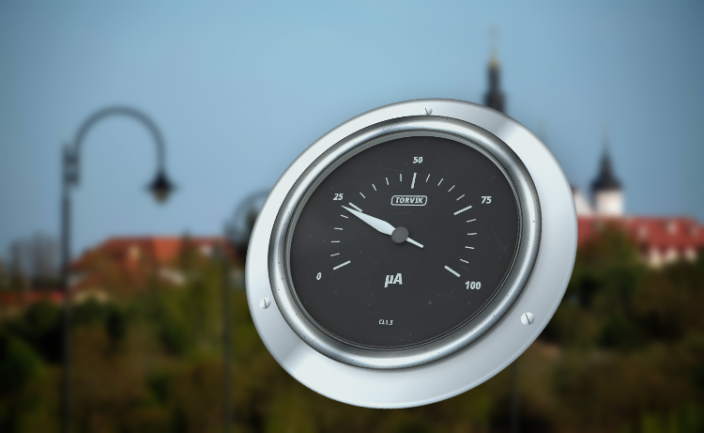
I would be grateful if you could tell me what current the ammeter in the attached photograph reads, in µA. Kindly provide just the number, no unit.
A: 22.5
